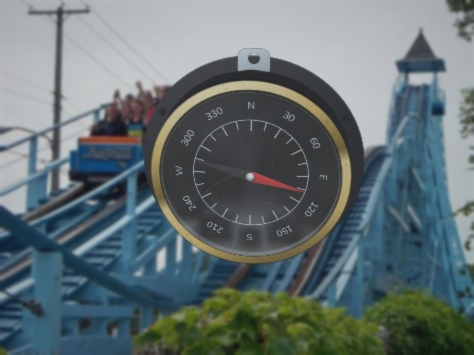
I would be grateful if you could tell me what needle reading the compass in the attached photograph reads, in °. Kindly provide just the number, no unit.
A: 105
